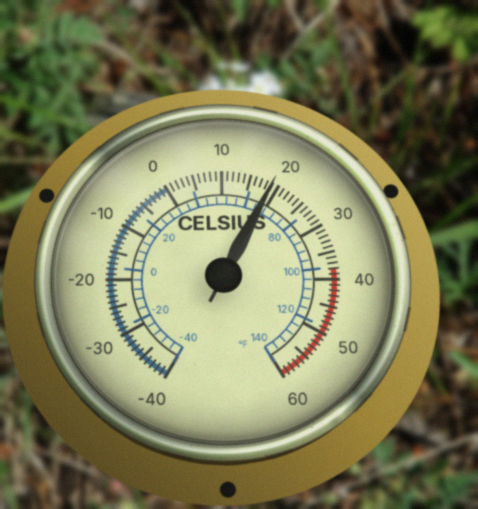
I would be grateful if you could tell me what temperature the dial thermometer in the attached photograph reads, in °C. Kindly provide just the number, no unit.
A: 19
